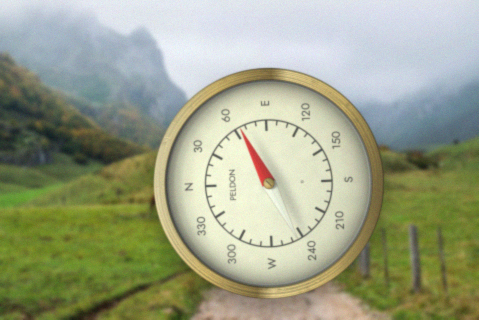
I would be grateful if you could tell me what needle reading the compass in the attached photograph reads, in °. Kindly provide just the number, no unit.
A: 65
